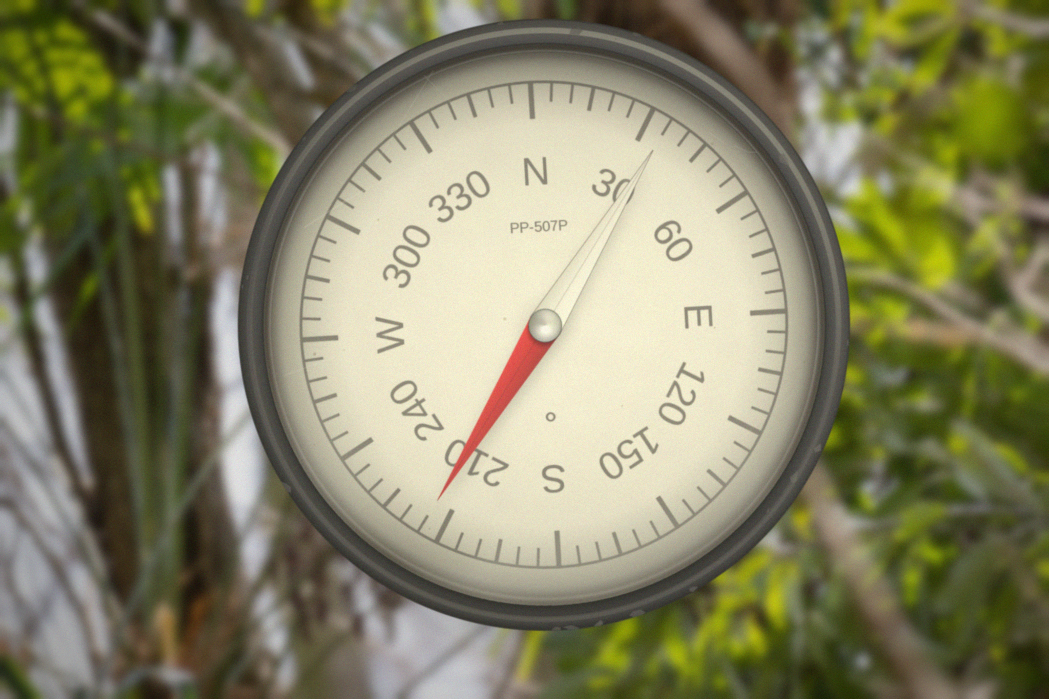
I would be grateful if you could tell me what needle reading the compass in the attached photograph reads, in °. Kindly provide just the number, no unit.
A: 215
